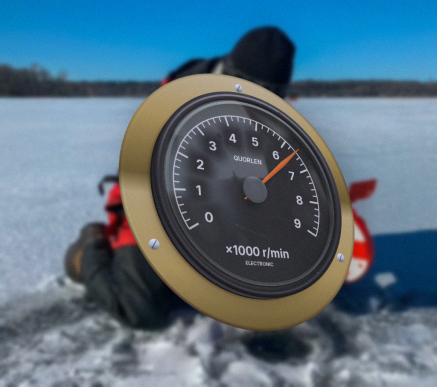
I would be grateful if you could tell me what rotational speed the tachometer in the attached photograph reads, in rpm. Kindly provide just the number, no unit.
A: 6400
